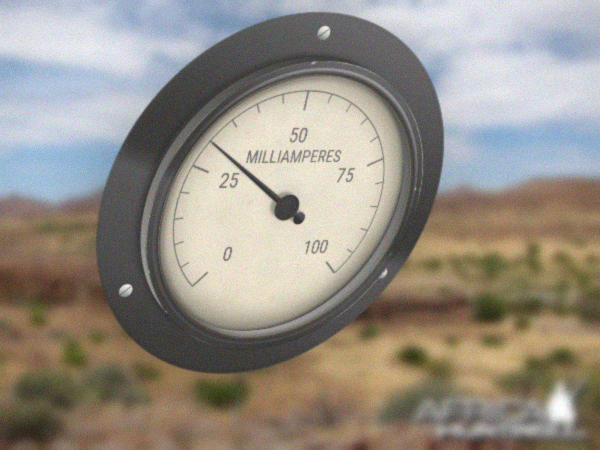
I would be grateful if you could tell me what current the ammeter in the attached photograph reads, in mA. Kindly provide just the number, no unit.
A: 30
